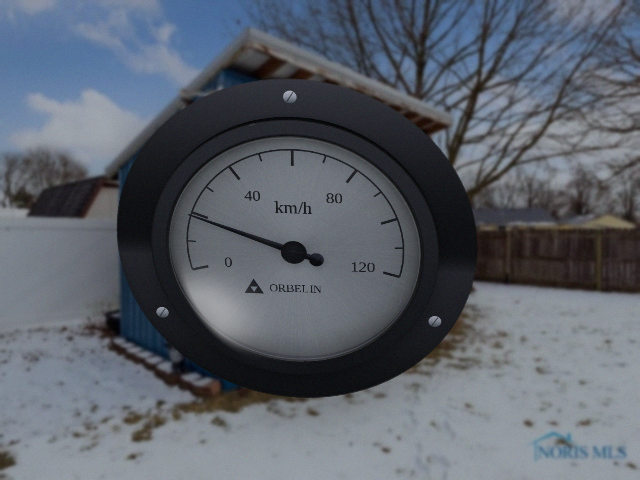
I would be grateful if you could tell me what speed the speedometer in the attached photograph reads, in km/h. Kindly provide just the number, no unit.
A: 20
